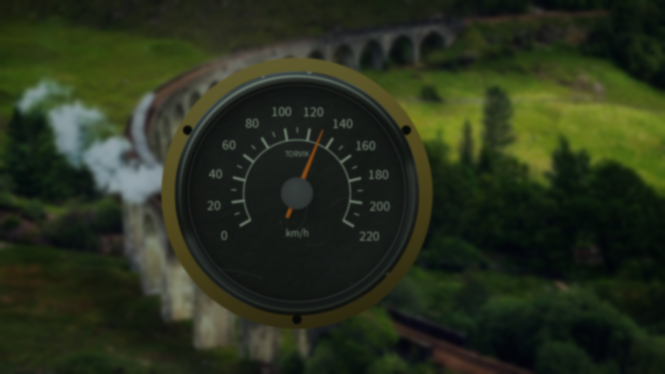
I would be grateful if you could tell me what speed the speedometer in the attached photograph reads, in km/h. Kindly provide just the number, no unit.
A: 130
